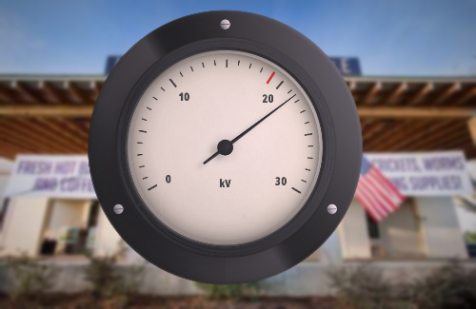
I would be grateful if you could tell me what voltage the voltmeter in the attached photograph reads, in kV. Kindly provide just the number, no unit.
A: 21.5
